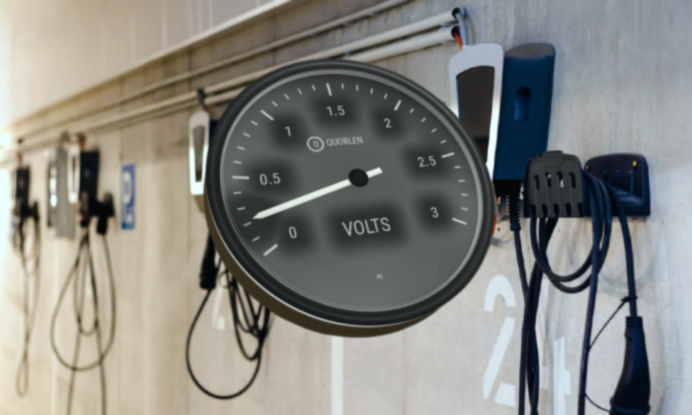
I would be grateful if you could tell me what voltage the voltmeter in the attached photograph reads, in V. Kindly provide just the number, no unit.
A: 0.2
